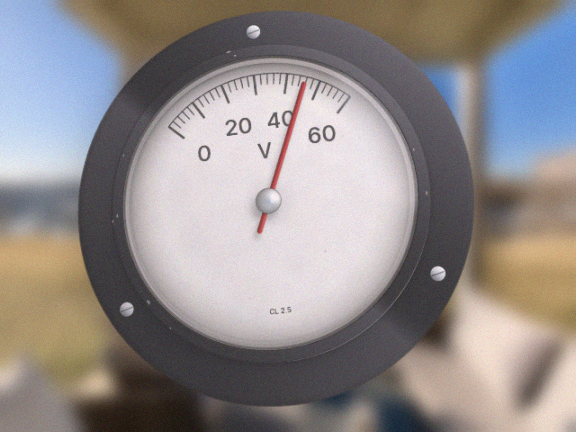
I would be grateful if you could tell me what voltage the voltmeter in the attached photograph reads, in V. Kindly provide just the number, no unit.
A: 46
